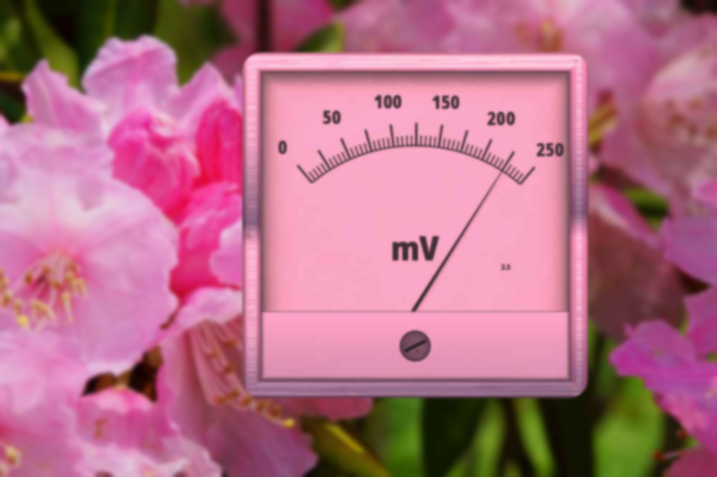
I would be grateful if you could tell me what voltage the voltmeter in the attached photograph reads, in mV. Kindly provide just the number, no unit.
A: 225
